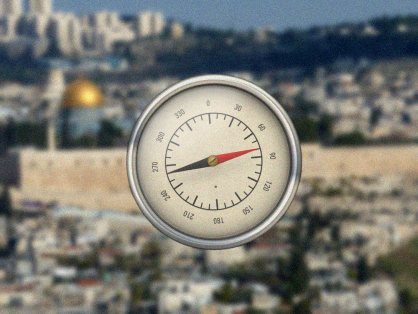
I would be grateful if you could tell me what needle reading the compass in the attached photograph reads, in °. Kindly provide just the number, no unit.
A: 80
